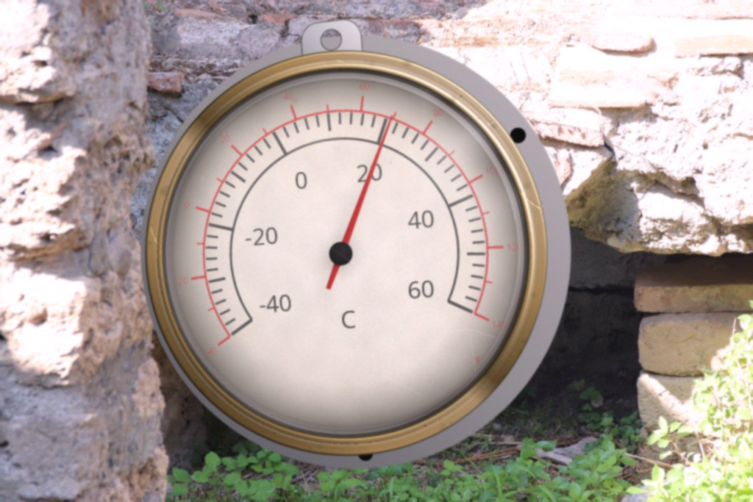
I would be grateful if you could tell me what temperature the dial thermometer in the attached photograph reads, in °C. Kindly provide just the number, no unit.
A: 21
